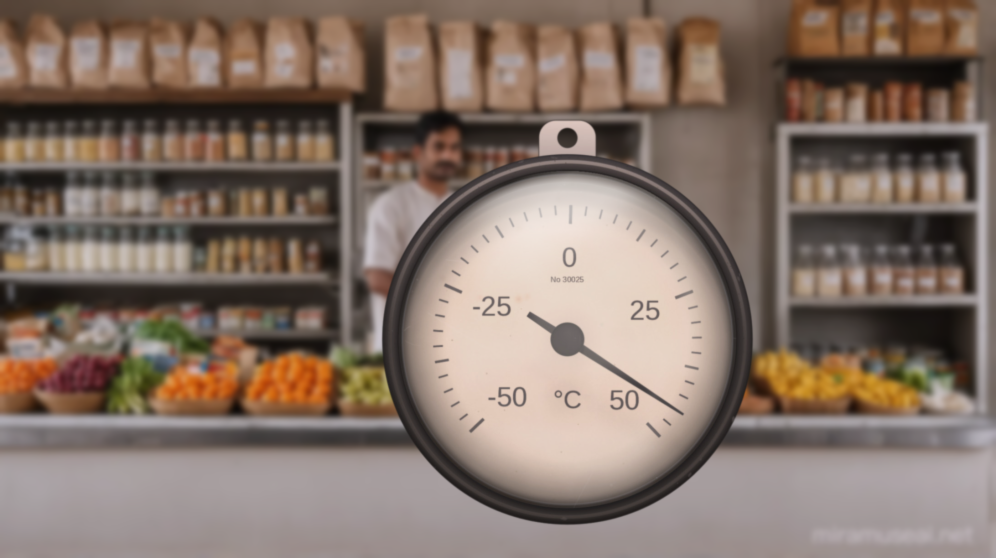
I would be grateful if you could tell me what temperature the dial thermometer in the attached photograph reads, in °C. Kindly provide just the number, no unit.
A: 45
